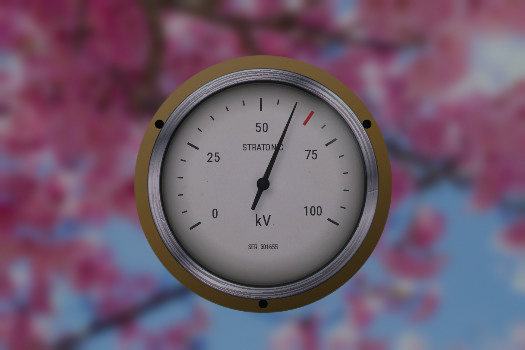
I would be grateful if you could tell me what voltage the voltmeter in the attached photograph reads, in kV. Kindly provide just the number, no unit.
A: 60
